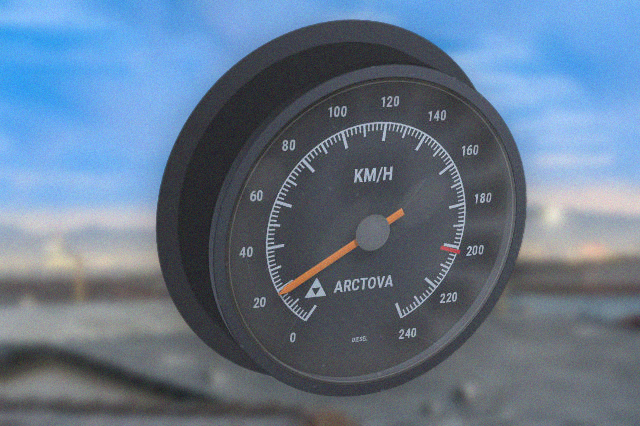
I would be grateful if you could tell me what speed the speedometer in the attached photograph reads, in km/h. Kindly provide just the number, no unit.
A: 20
